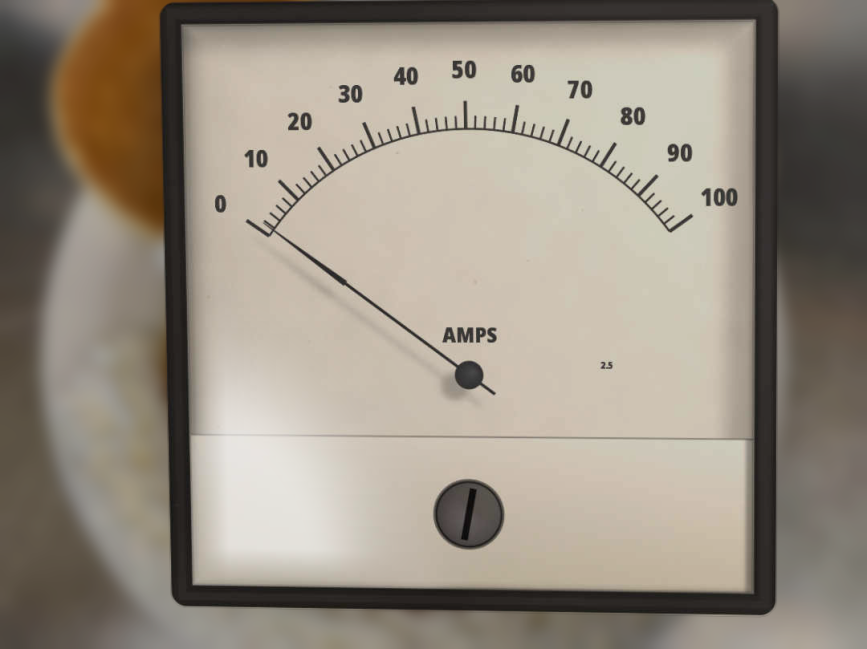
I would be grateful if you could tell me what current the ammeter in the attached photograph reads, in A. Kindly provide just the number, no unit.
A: 2
